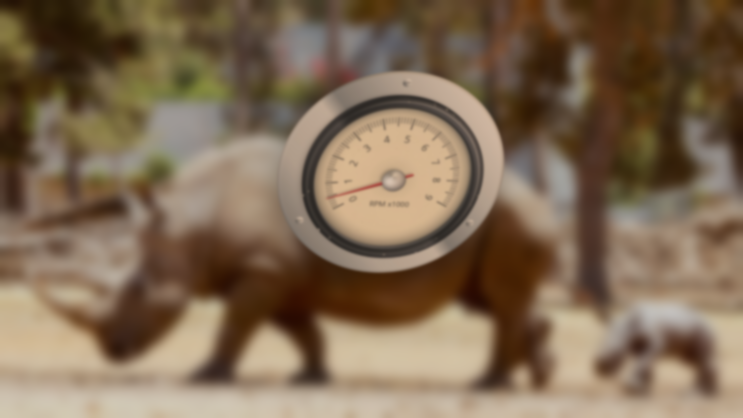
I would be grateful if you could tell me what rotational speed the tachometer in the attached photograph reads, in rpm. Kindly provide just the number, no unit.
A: 500
